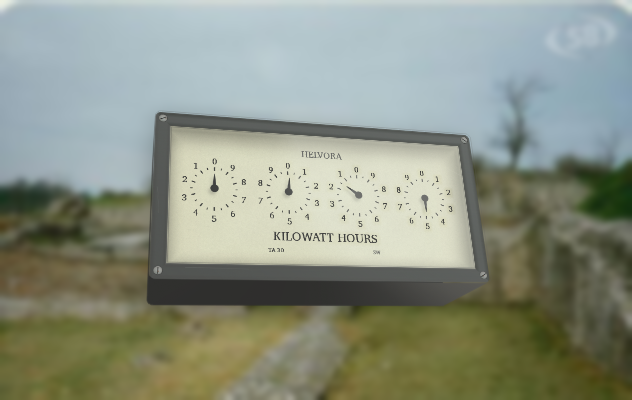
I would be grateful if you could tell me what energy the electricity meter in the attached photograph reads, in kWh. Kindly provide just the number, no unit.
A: 15
